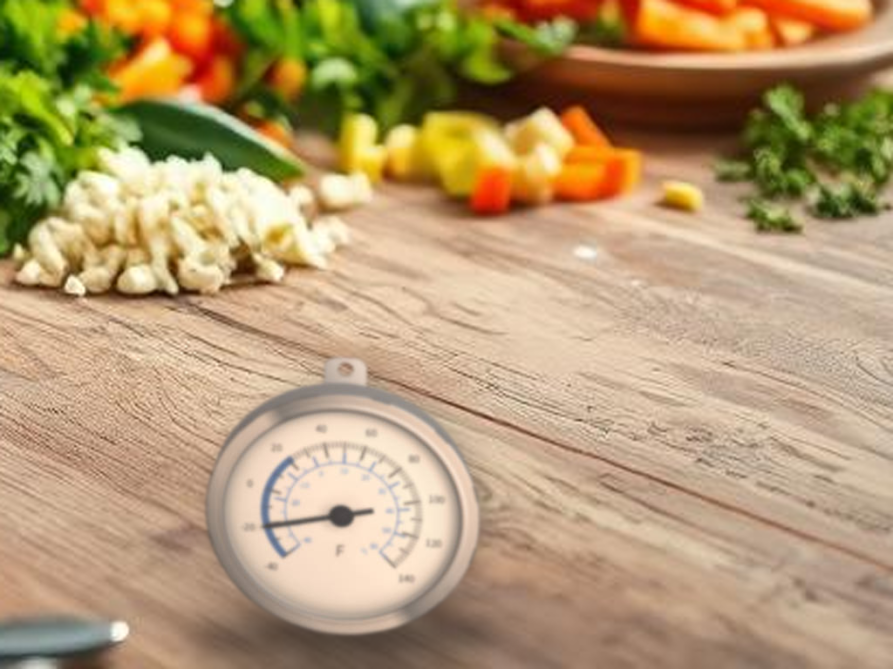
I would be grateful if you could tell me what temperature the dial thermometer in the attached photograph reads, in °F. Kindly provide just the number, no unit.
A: -20
